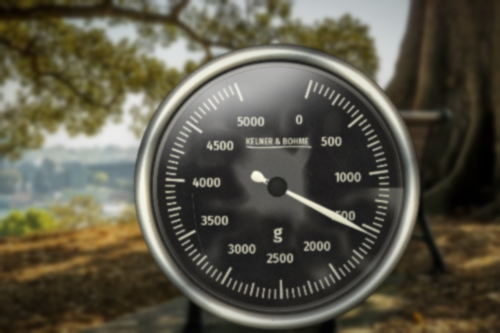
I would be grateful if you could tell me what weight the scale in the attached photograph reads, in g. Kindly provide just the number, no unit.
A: 1550
